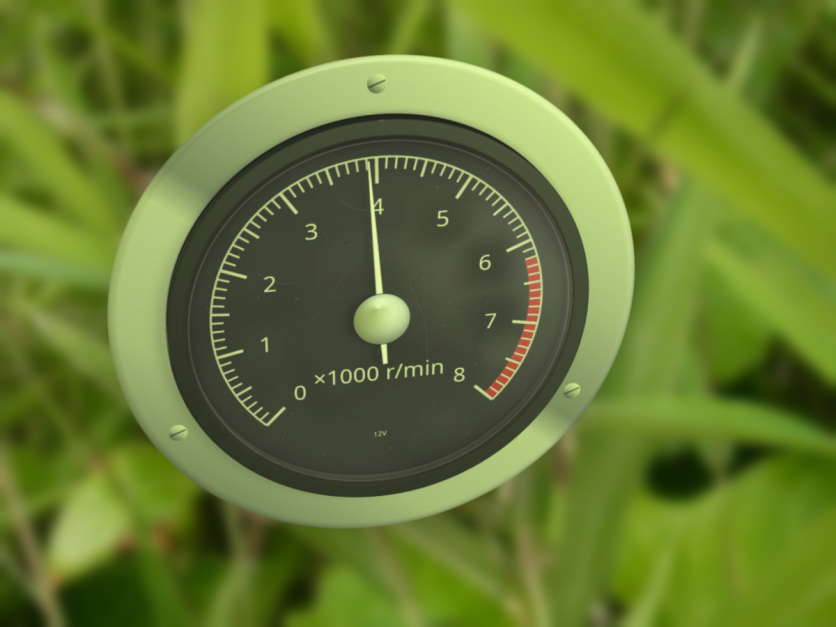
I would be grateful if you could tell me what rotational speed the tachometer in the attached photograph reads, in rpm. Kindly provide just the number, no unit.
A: 3900
